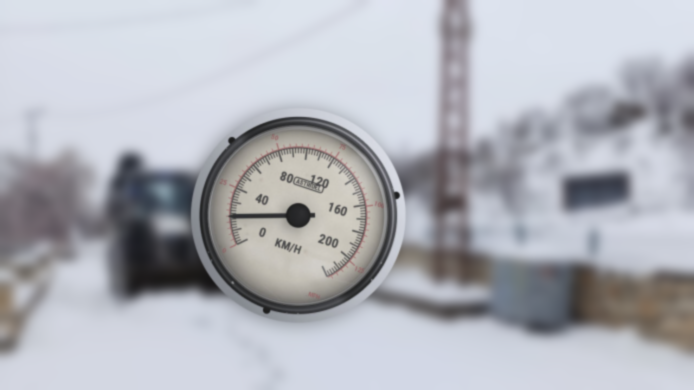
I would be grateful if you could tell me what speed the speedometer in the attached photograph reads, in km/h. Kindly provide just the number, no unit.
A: 20
